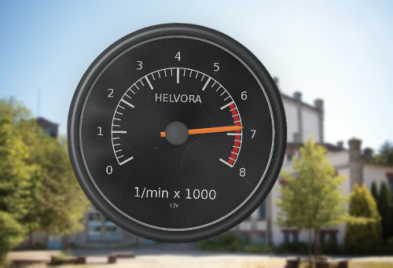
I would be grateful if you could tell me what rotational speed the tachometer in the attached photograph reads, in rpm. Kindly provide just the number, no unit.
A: 6800
